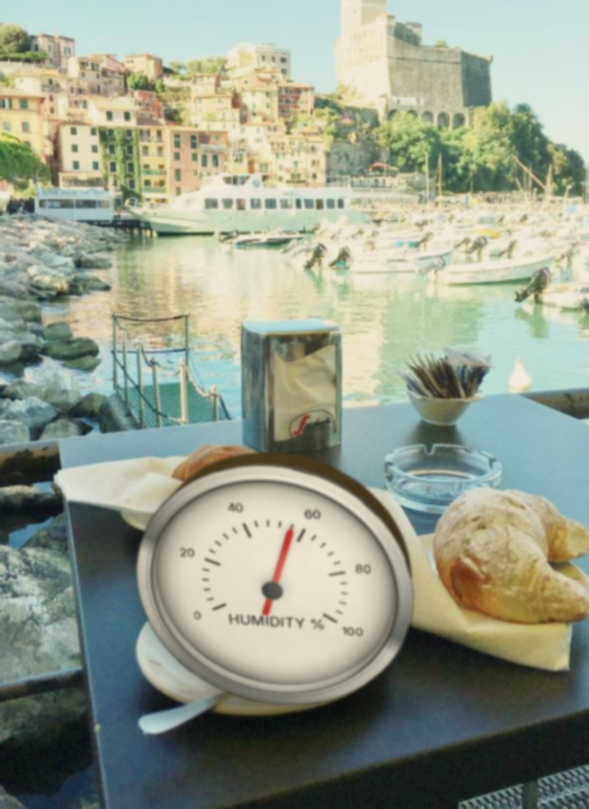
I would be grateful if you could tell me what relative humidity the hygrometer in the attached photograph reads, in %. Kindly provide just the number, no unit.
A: 56
